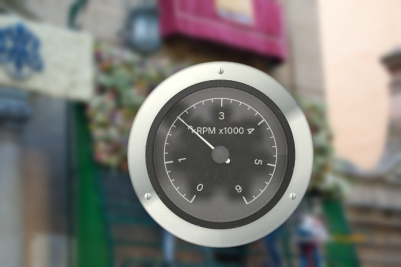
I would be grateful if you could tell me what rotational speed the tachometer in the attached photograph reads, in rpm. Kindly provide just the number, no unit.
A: 2000
